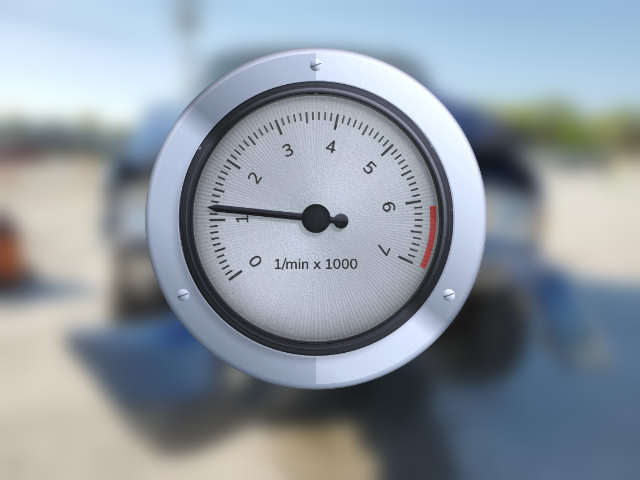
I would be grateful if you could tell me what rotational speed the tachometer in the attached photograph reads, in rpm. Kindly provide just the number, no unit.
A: 1200
